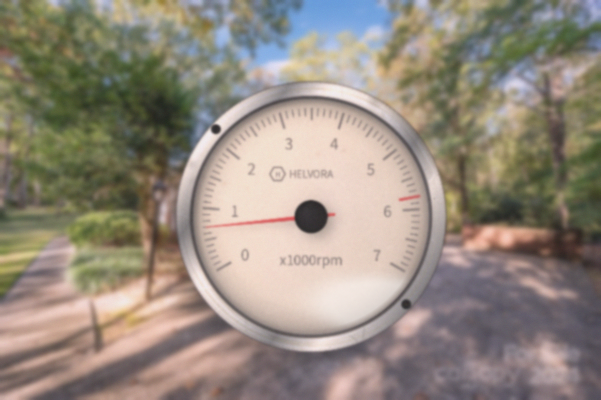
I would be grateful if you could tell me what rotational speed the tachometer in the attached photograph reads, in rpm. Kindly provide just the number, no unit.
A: 700
